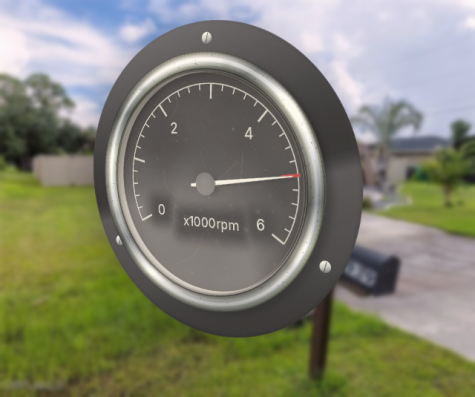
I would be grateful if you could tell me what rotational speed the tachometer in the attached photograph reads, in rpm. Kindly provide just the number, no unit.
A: 5000
